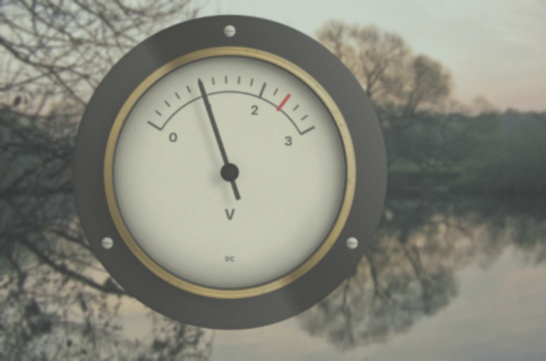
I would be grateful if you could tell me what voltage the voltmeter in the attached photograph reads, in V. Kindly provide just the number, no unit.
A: 1
